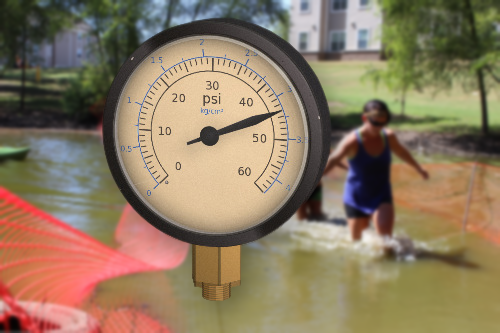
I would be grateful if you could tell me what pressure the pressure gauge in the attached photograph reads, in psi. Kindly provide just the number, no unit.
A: 45
